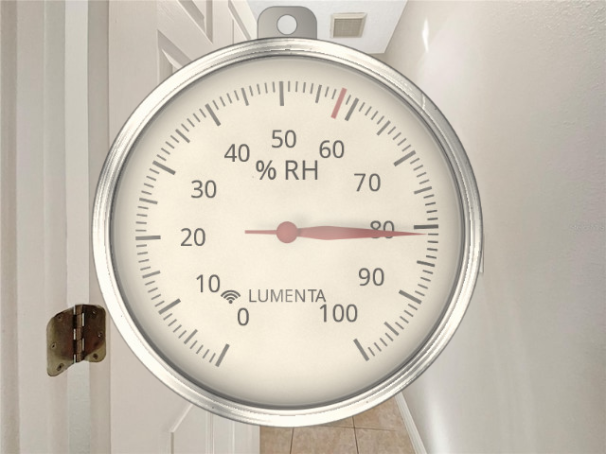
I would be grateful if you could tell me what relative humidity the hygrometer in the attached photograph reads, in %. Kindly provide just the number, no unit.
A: 81
